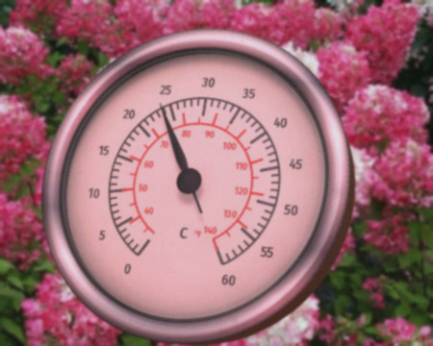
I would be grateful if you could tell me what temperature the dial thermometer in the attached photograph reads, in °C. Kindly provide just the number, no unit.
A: 24
